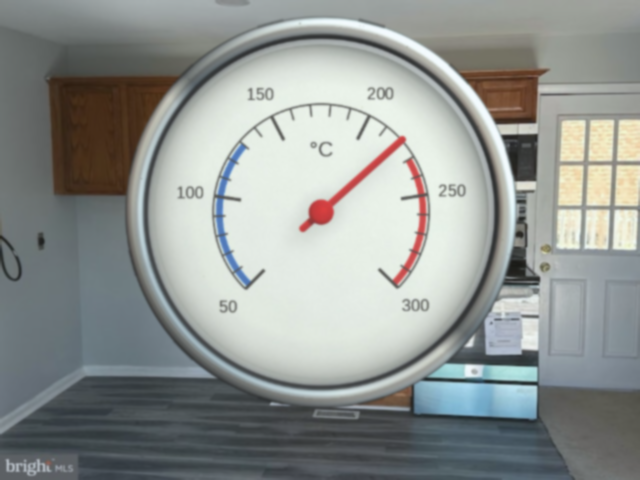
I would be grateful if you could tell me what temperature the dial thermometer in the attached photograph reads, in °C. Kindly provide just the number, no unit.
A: 220
